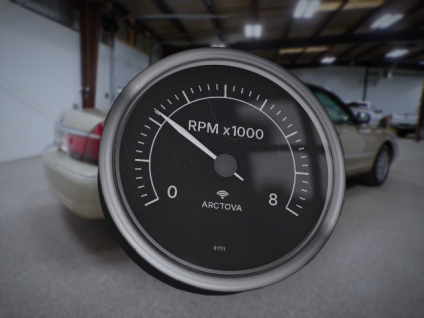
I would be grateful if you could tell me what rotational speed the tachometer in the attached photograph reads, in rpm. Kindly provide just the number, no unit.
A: 2200
